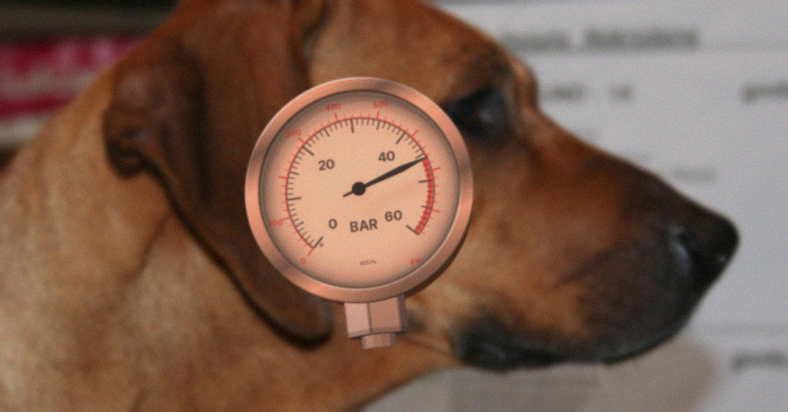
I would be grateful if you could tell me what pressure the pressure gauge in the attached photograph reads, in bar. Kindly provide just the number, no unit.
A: 46
